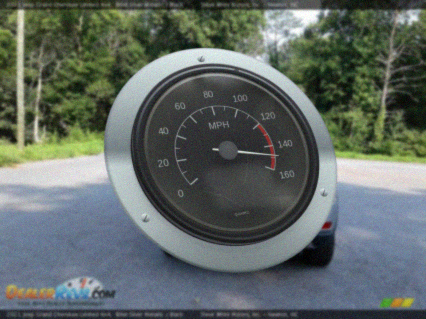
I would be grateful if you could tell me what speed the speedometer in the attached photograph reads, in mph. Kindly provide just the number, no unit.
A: 150
